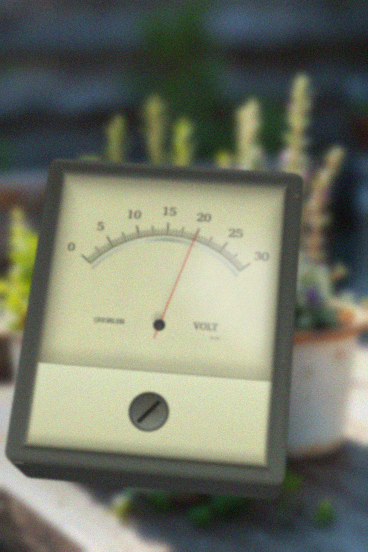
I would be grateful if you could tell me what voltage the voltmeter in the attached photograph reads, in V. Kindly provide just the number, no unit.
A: 20
